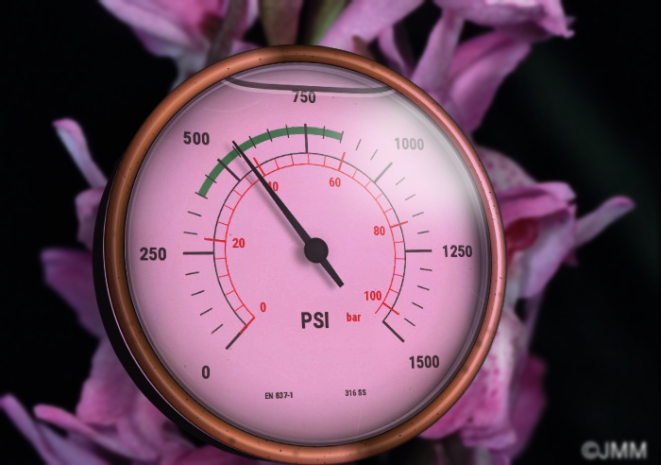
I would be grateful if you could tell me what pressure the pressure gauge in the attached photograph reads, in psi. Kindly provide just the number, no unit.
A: 550
